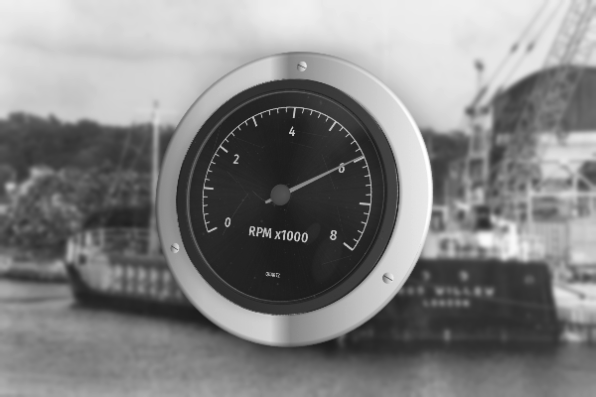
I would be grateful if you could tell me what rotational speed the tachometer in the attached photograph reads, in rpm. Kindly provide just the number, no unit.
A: 6000
